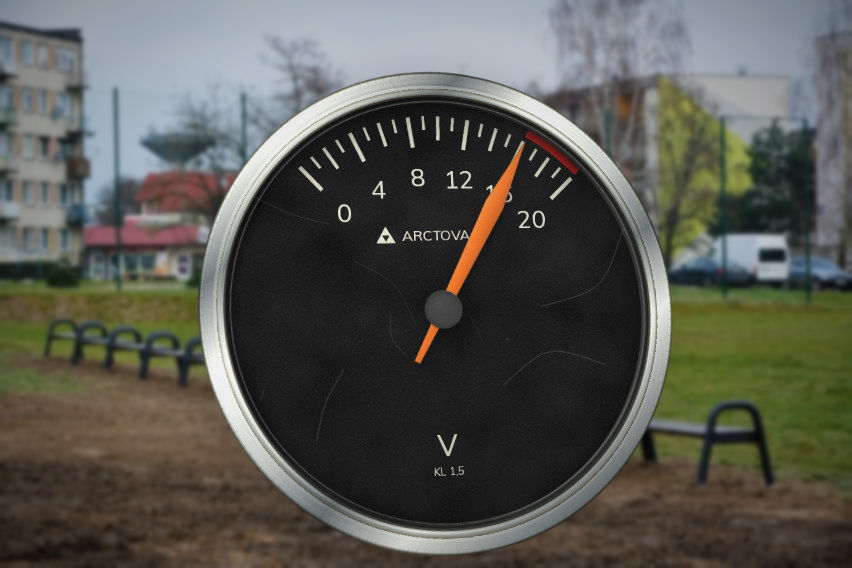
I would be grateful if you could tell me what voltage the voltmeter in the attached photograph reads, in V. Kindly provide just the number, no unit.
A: 16
